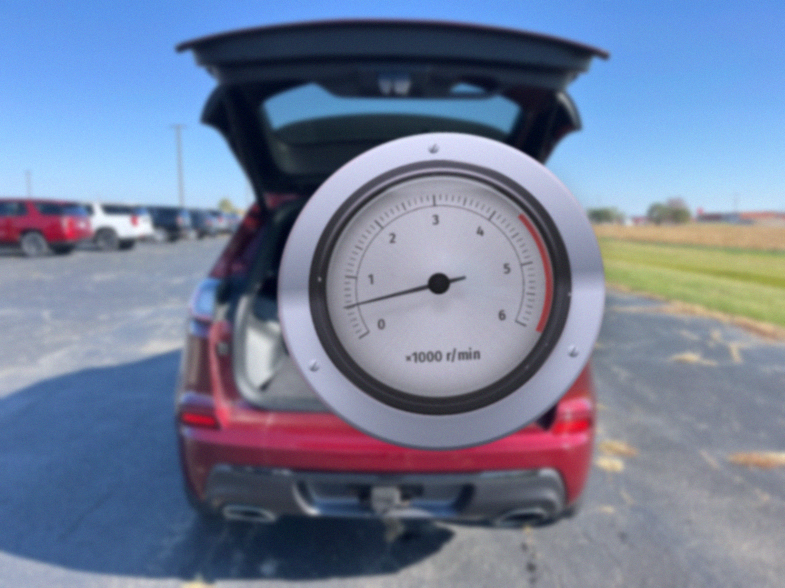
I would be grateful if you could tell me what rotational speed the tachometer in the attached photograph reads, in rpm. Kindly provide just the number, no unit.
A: 500
